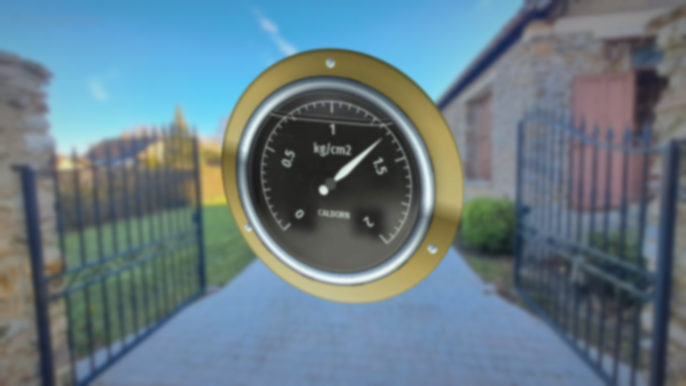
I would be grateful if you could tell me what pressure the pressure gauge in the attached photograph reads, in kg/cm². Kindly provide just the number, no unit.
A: 1.35
